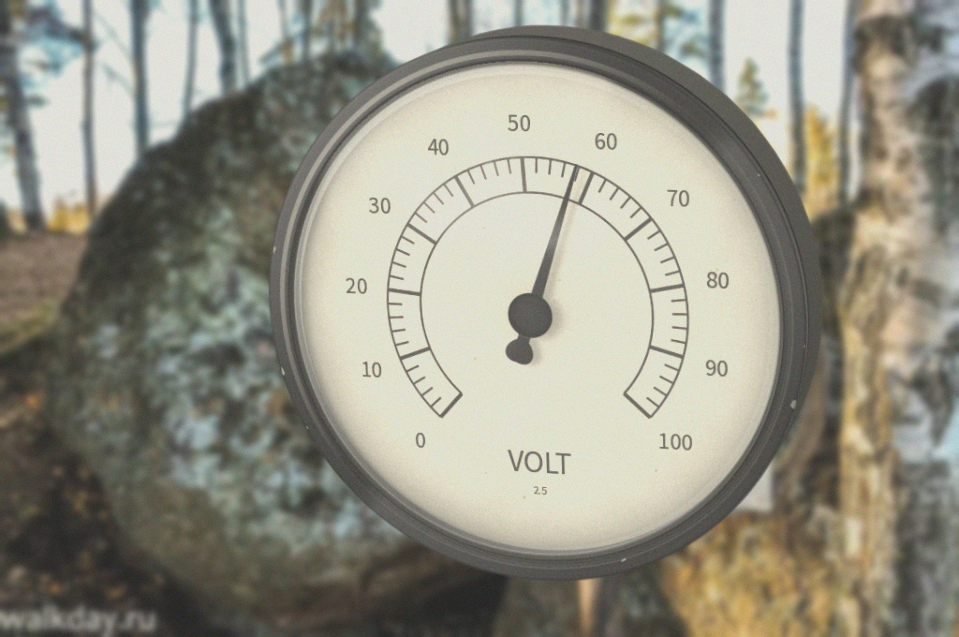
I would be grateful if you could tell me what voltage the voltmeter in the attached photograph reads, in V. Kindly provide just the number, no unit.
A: 58
